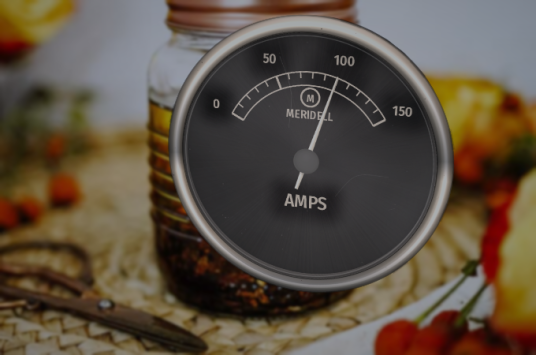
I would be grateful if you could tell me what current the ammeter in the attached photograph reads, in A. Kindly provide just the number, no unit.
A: 100
